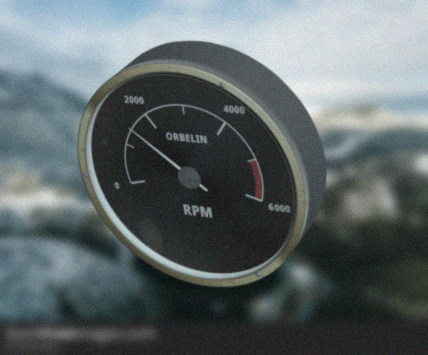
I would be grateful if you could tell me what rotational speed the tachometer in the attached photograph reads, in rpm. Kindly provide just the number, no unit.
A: 1500
